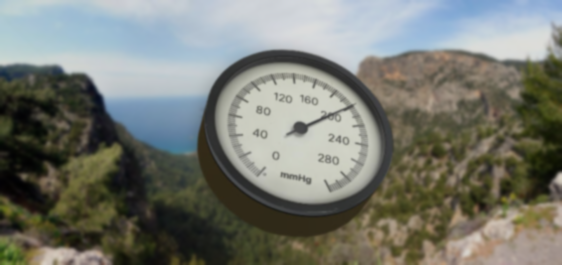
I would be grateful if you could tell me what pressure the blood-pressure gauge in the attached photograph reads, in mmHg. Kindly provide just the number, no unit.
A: 200
